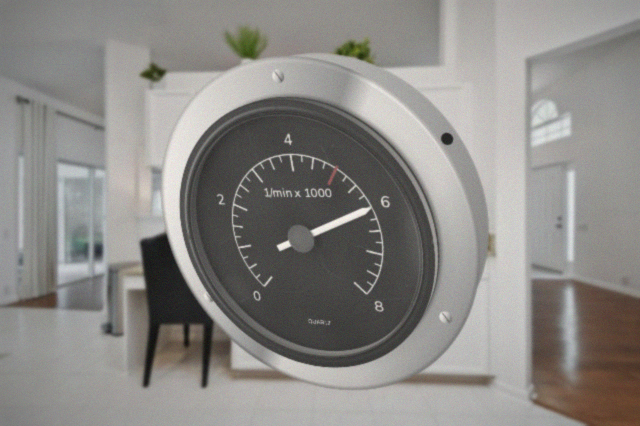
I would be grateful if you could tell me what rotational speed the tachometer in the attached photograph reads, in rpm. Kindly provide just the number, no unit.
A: 6000
